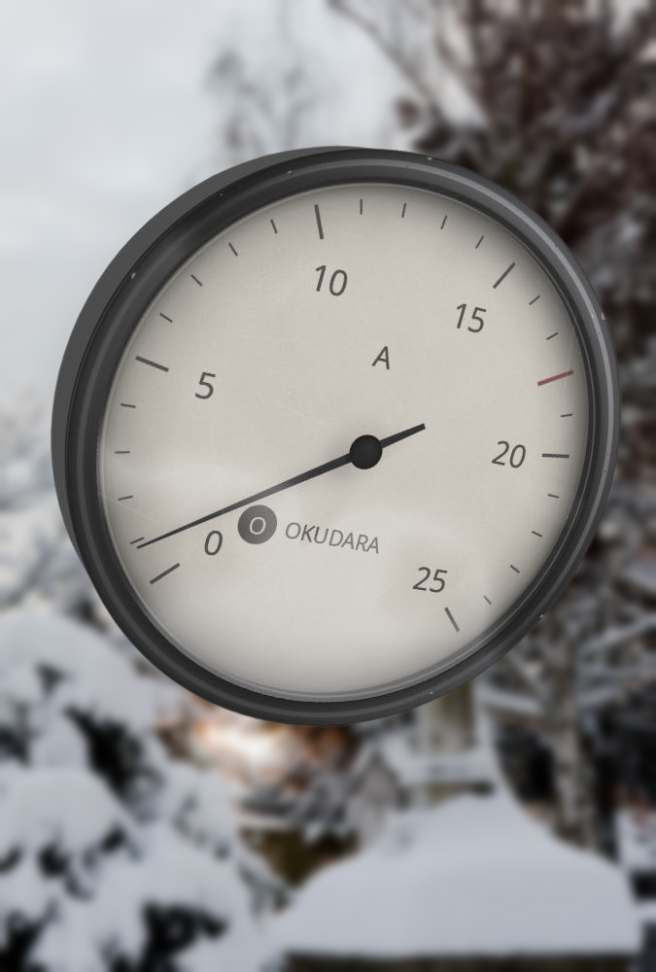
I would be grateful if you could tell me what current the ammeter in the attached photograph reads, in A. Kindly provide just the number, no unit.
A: 1
